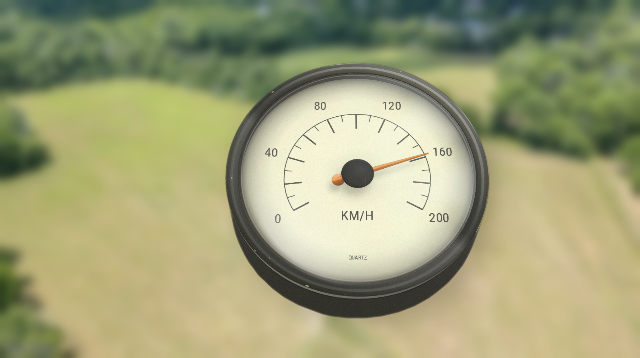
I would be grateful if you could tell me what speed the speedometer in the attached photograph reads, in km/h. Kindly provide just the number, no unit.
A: 160
